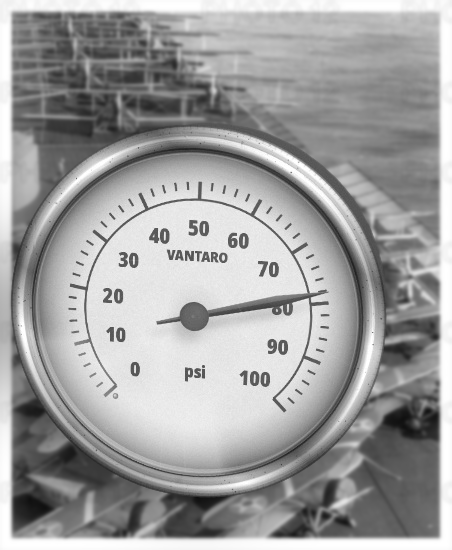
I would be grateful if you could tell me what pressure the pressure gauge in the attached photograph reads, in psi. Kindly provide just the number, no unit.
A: 78
